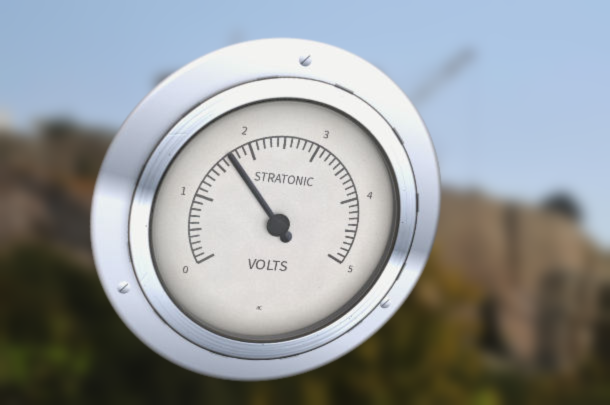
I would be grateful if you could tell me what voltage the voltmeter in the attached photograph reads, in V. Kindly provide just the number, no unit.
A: 1.7
